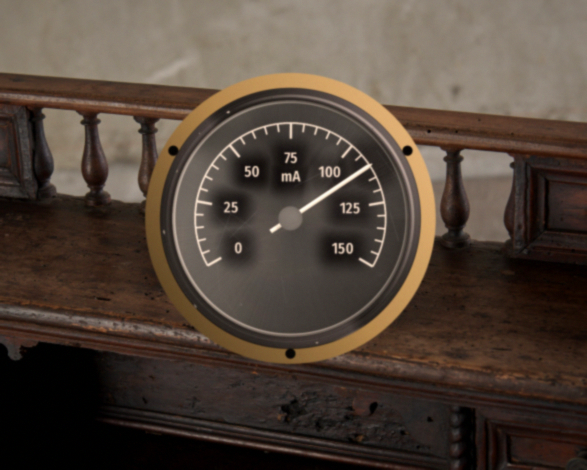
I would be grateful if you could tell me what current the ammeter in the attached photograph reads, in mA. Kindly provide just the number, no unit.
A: 110
